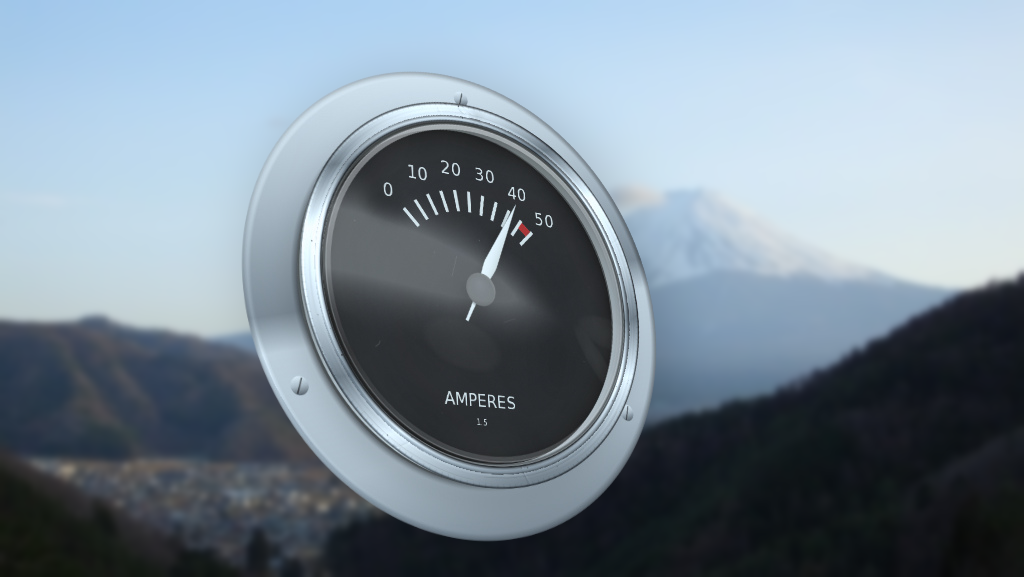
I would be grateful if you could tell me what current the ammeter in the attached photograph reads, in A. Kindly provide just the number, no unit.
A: 40
